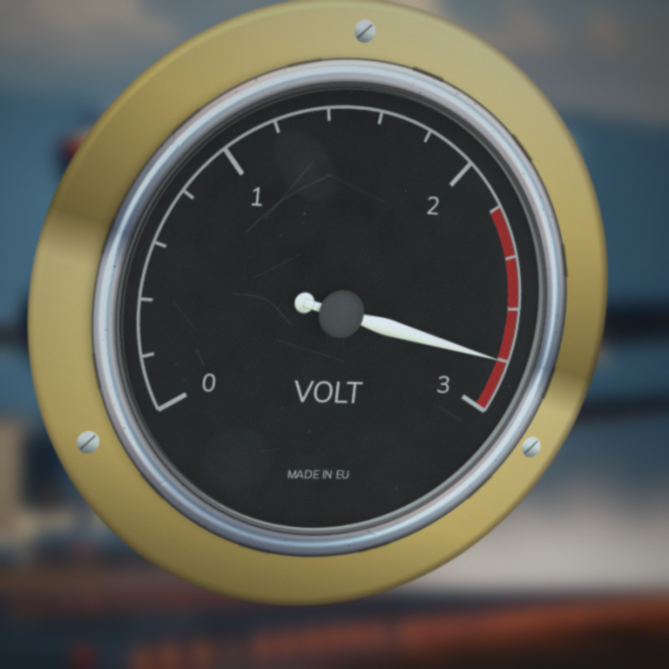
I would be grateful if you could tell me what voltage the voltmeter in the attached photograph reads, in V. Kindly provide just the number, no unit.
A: 2.8
